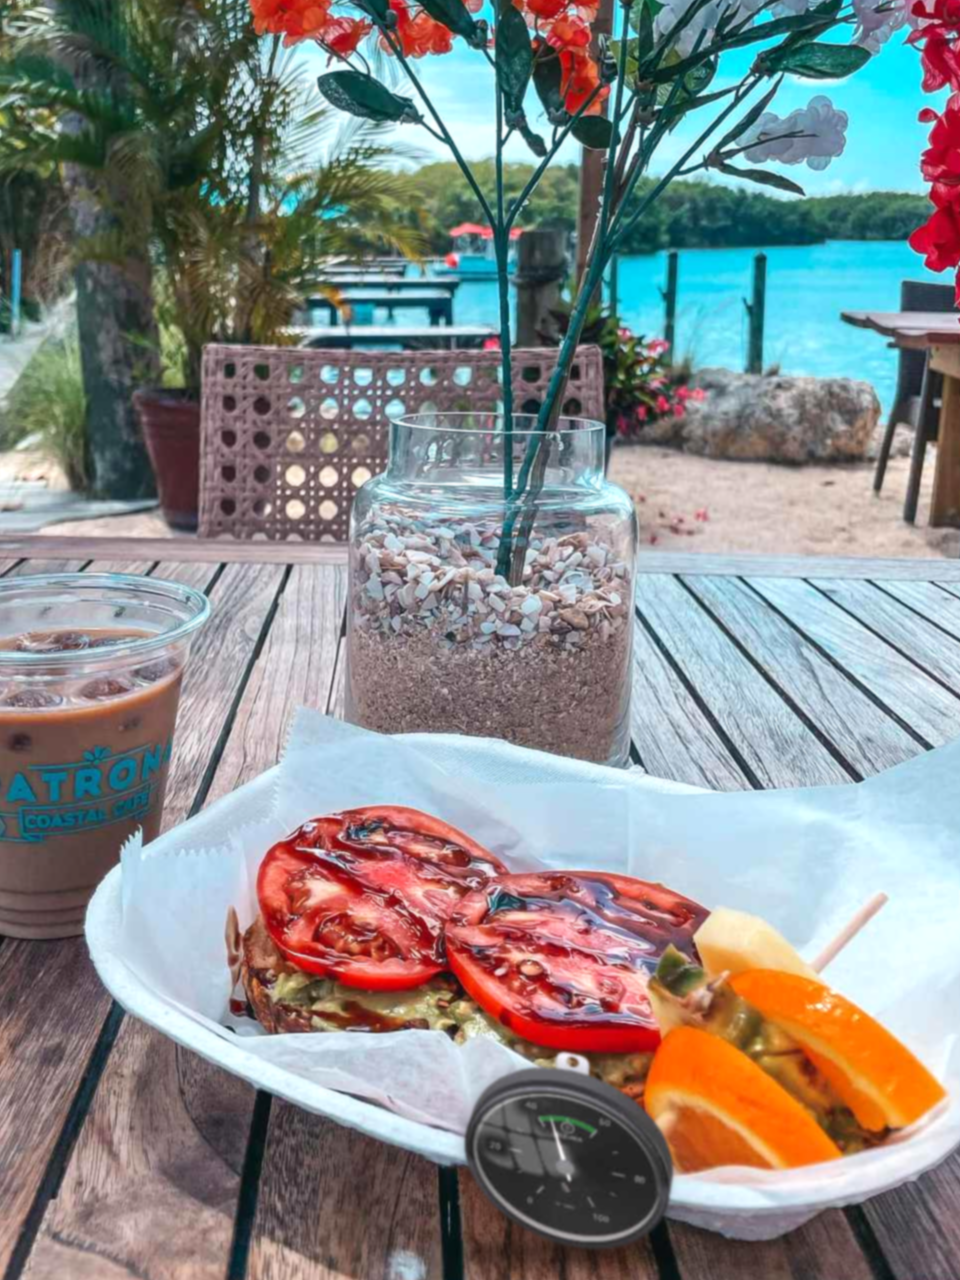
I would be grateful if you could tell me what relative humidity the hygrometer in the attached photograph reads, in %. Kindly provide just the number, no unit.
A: 45
